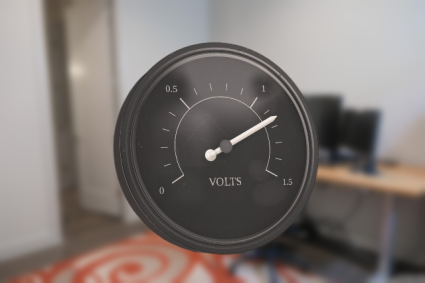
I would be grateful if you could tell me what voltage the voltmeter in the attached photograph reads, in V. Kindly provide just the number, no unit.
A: 1.15
